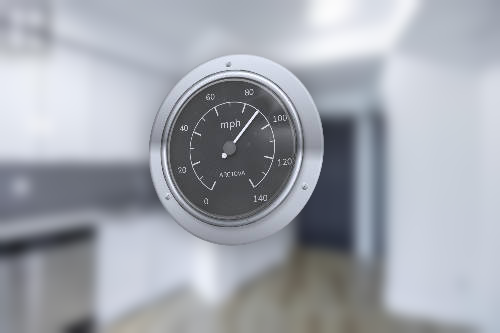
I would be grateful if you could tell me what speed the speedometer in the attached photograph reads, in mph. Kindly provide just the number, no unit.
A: 90
